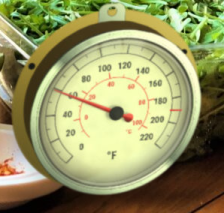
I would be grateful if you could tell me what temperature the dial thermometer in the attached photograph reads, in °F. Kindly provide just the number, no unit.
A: 60
